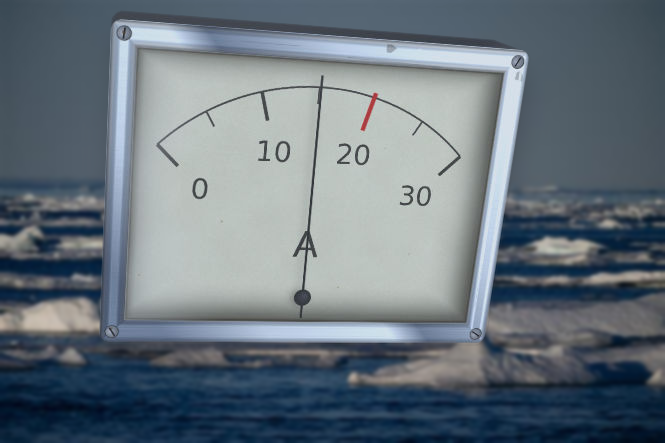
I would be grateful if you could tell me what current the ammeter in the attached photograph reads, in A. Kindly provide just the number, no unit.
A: 15
